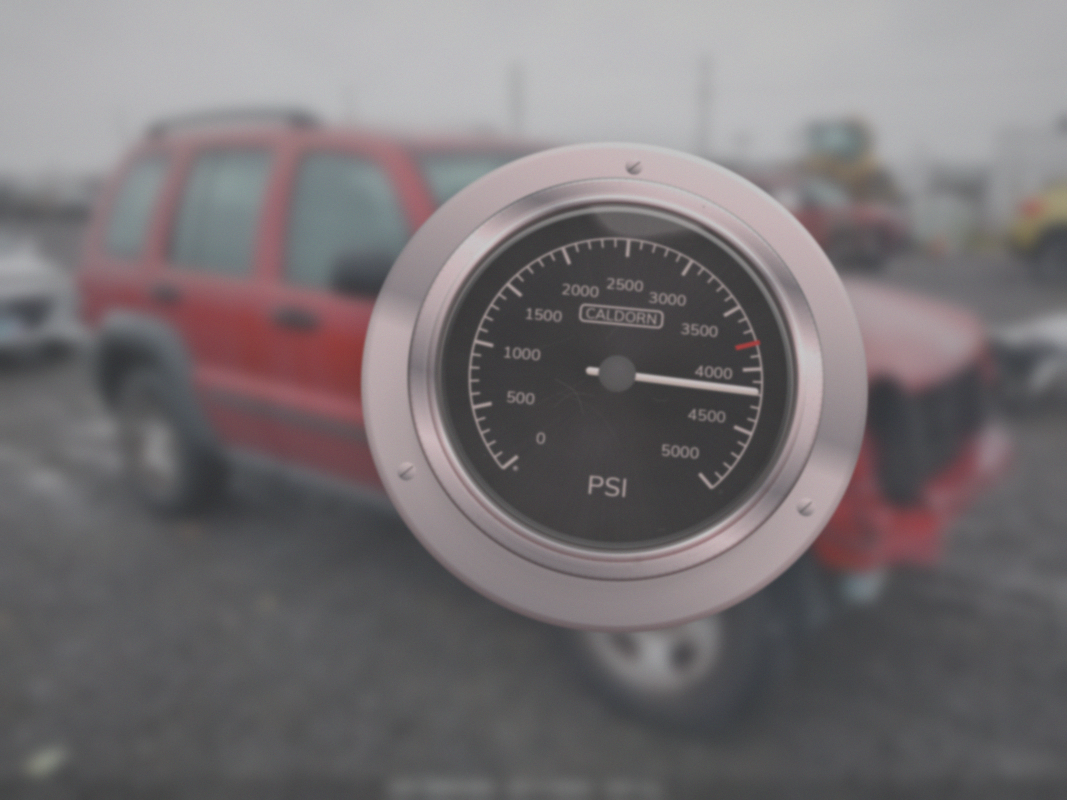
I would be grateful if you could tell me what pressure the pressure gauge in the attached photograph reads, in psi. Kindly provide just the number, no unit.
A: 4200
